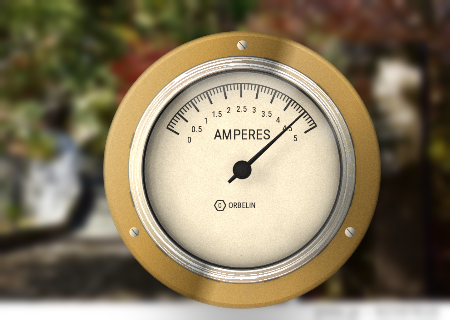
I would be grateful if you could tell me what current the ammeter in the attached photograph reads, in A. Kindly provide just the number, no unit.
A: 4.5
